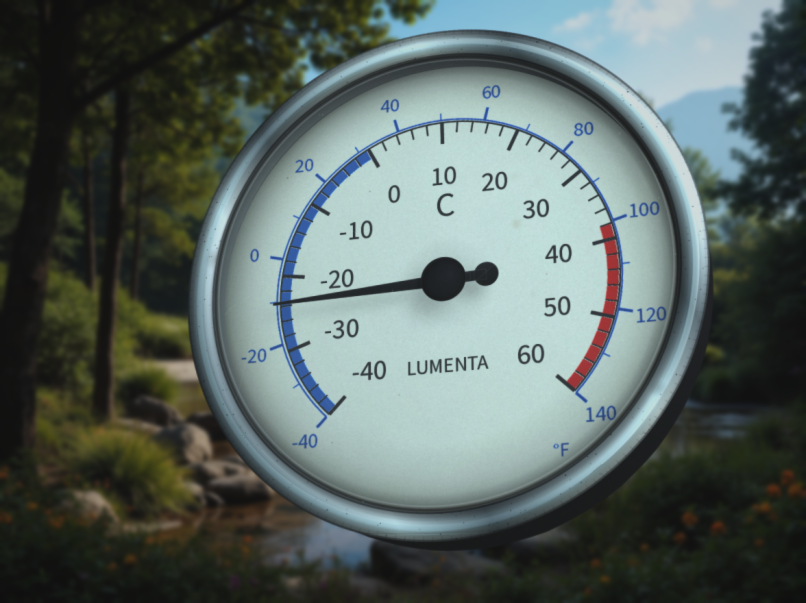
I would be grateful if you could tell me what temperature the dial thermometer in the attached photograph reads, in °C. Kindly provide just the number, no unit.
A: -24
